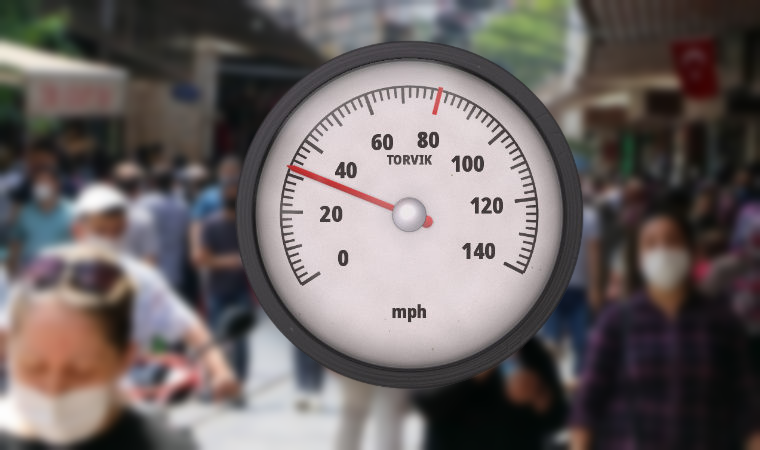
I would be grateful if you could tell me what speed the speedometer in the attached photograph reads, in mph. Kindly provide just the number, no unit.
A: 32
